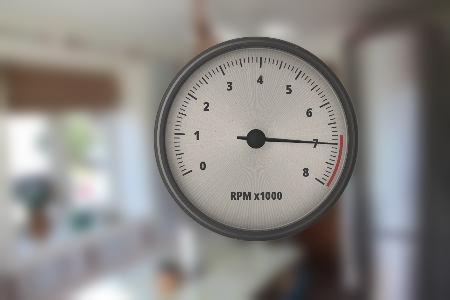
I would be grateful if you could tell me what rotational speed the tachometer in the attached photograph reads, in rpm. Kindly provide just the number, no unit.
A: 7000
